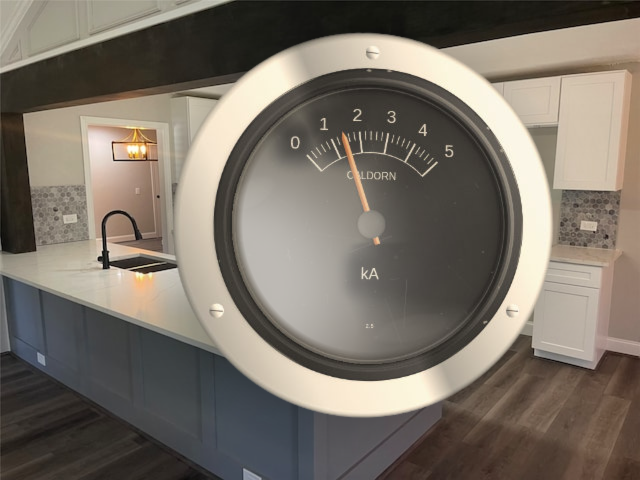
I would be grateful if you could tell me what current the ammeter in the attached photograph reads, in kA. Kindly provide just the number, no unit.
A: 1.4
